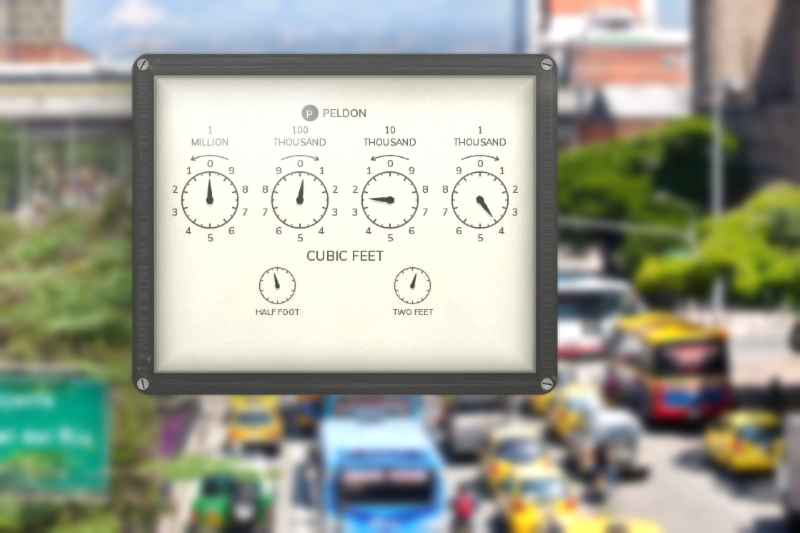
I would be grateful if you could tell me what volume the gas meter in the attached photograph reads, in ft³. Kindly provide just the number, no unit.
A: 2400
